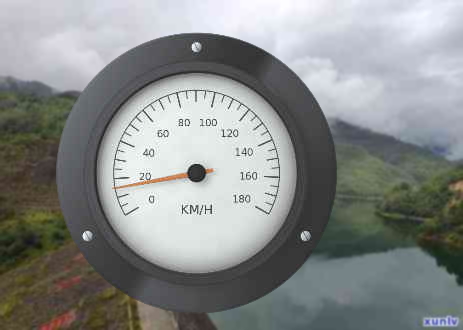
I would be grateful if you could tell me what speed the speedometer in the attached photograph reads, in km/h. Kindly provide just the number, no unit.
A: 15
